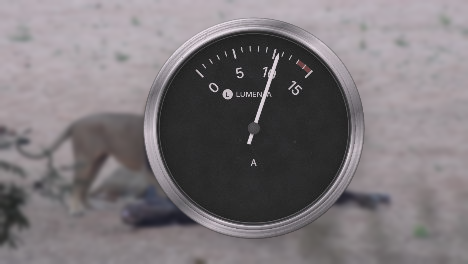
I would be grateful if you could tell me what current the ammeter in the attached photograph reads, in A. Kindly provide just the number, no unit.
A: 10.5
